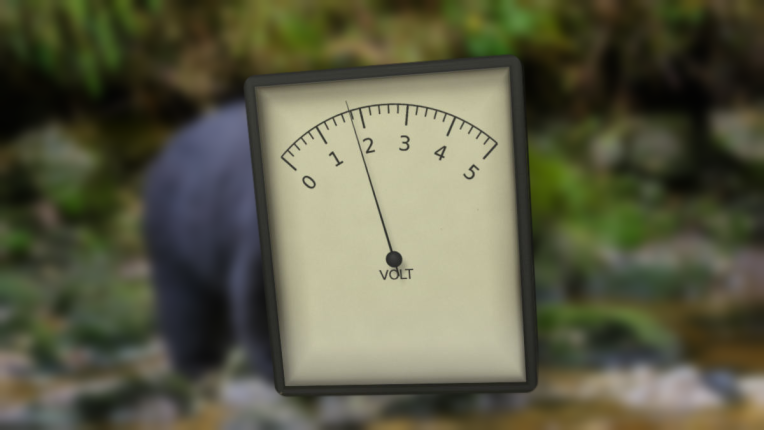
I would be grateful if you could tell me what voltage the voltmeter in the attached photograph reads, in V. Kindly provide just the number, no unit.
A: 1.8
